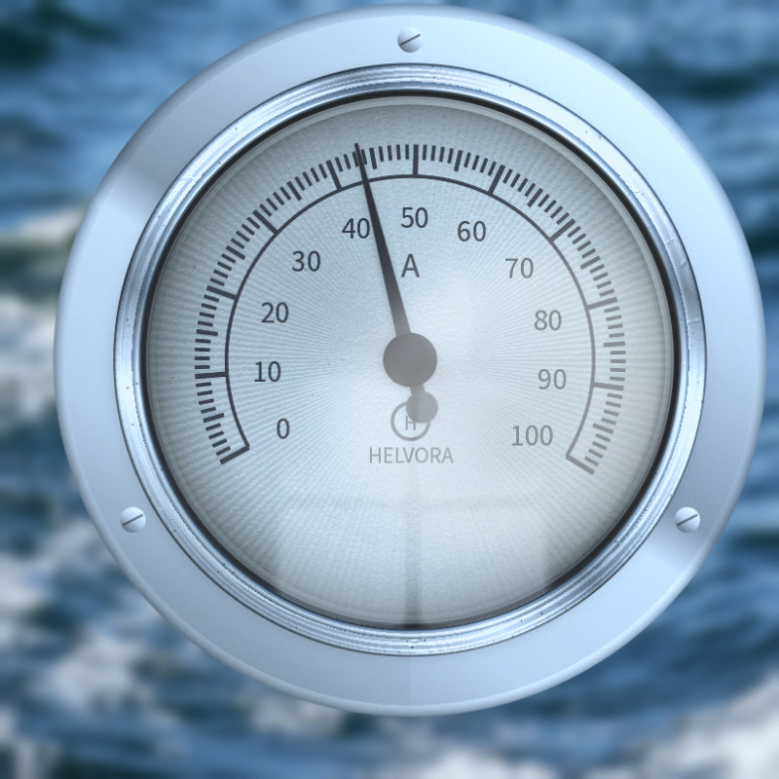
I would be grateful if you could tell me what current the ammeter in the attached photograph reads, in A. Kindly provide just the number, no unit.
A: 43.5
